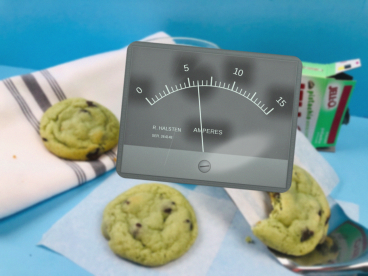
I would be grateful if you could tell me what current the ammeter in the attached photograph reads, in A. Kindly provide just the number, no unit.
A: 6
